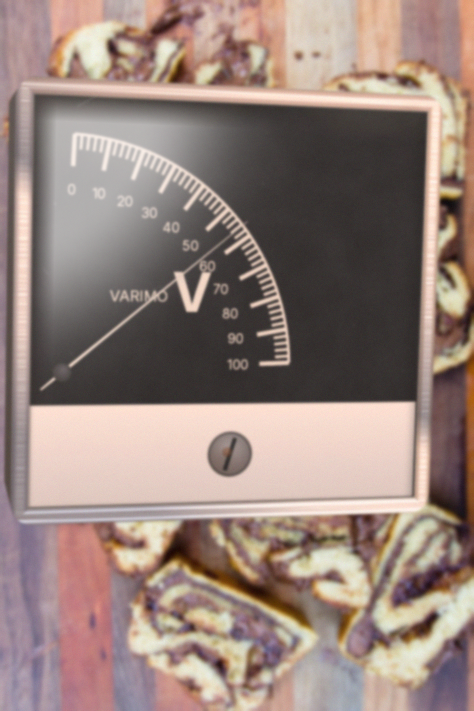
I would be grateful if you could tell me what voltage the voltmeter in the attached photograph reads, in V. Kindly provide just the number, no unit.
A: 56
